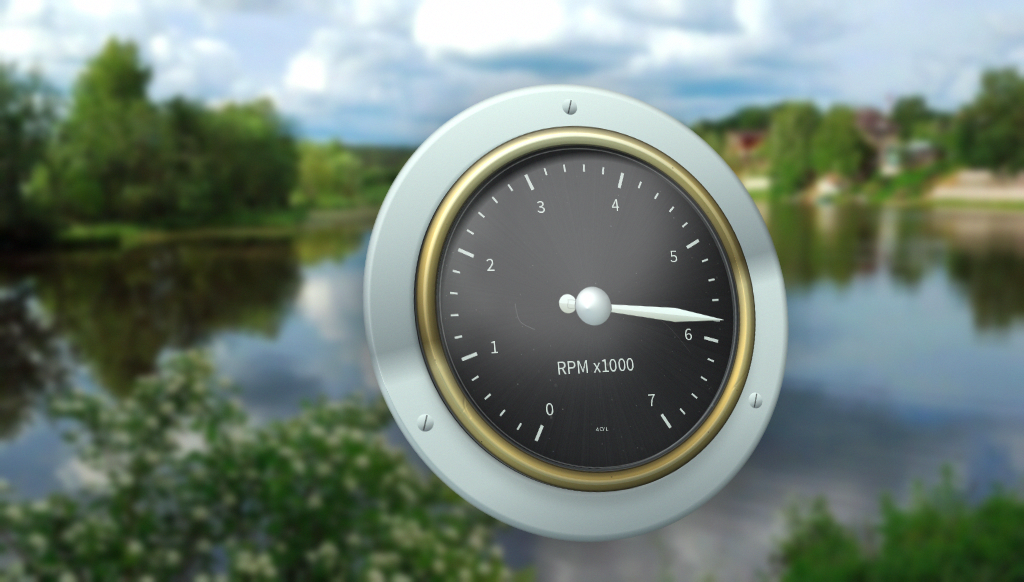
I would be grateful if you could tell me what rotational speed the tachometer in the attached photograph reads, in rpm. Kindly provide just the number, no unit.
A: 5800
